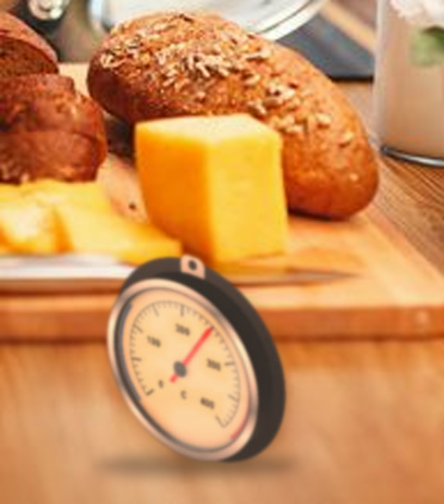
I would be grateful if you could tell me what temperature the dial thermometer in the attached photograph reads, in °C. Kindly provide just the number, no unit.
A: 250
